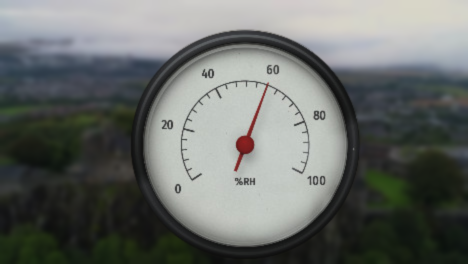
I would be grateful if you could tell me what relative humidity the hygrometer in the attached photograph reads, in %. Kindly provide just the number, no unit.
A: 60
